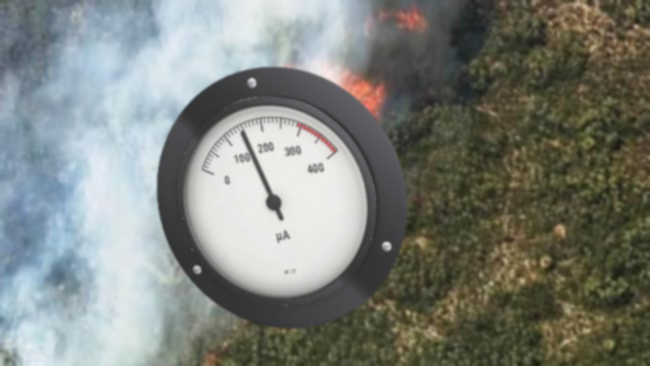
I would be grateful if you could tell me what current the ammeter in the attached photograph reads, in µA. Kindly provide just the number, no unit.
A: 150
